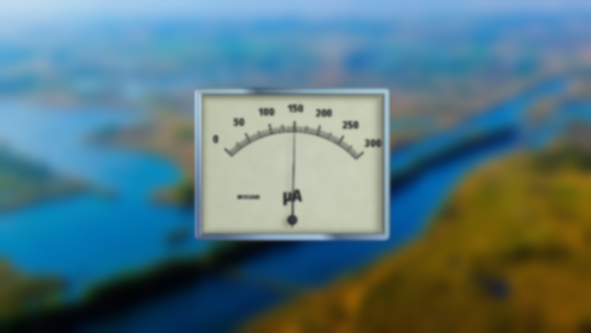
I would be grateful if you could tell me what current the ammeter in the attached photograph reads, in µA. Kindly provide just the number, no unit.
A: 150
